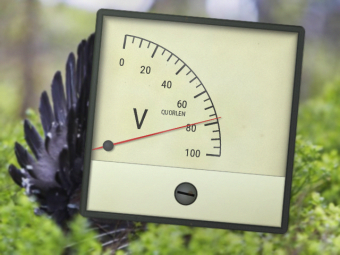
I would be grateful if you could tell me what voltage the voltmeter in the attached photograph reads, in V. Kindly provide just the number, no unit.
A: 77.5
